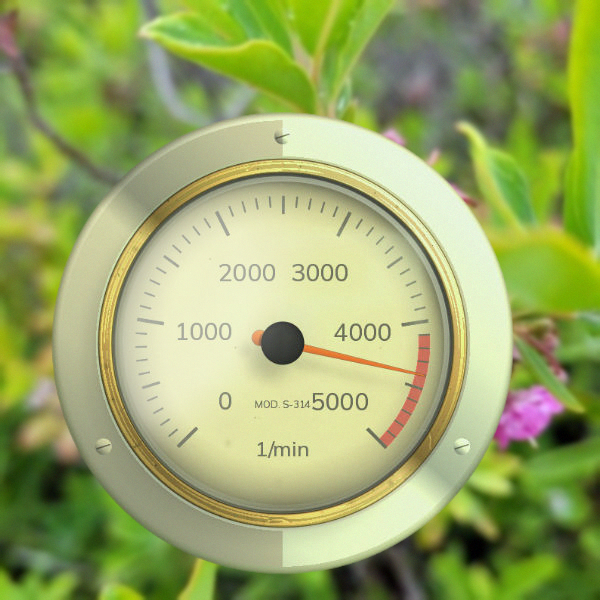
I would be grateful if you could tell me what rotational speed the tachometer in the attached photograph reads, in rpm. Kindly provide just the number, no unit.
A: 4400
